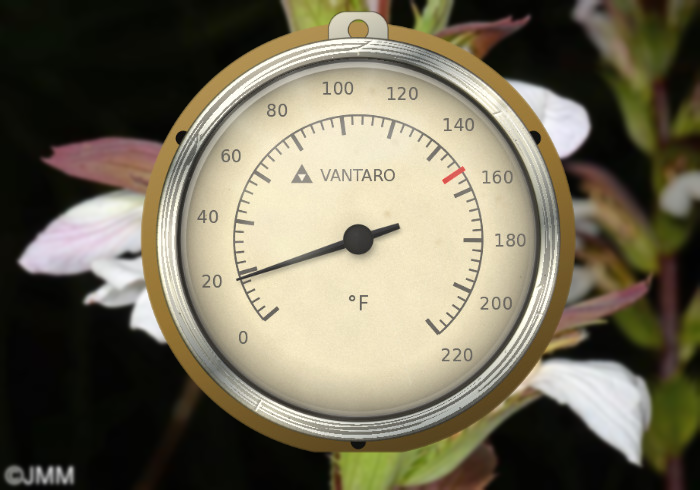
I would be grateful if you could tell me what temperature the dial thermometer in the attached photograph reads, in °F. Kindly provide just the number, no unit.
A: 18
